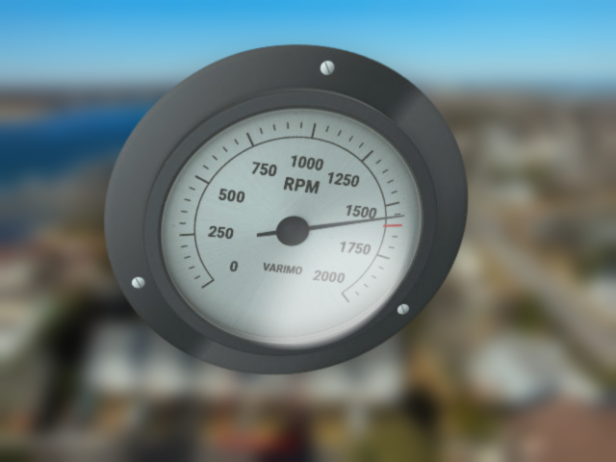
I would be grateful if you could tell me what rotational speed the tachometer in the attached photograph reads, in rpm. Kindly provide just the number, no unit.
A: 1550
